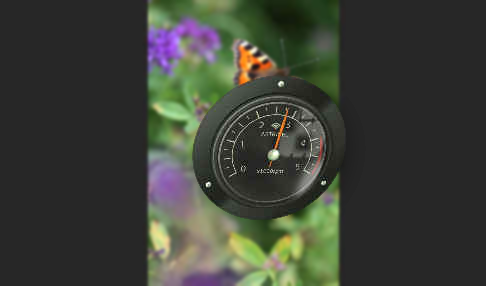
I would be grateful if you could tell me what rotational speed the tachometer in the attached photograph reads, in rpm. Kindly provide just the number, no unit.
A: 2750
